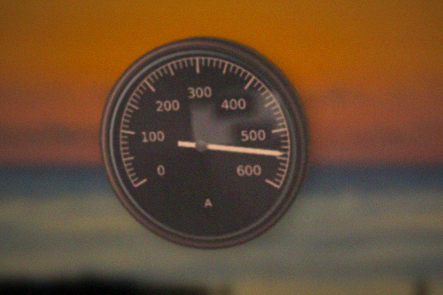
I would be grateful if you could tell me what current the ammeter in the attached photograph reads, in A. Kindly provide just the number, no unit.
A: 540
